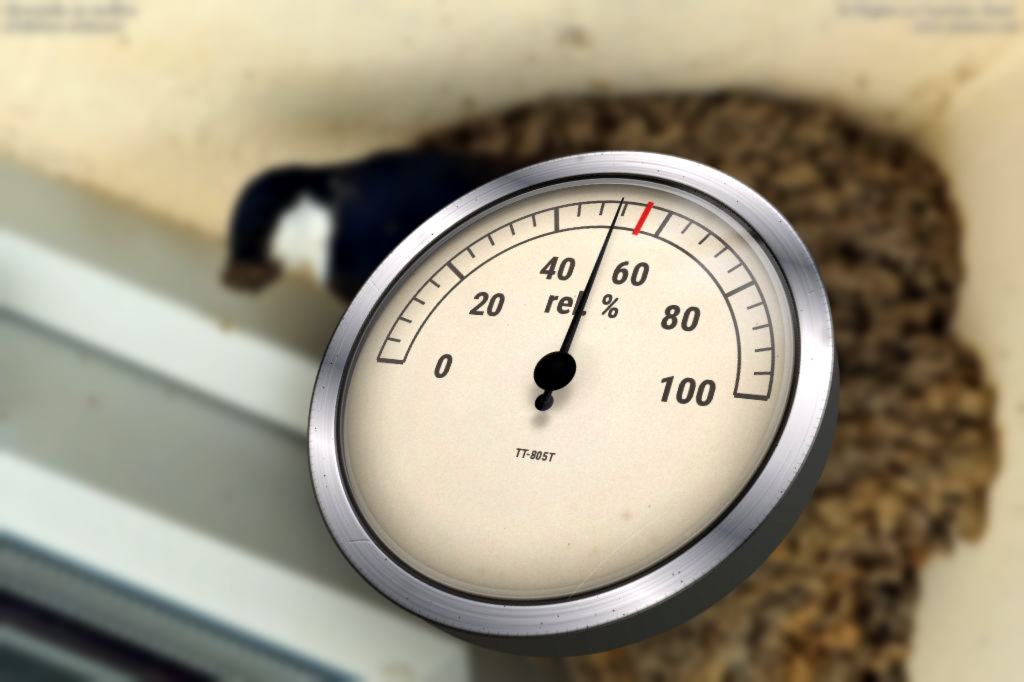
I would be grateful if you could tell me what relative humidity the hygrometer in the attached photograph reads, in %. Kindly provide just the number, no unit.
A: 52
